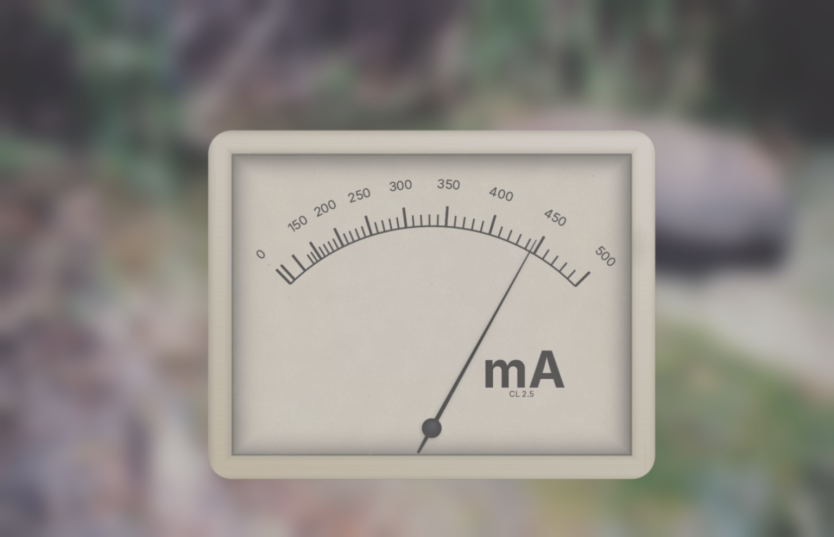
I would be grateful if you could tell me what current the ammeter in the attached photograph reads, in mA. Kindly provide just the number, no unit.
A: 445
